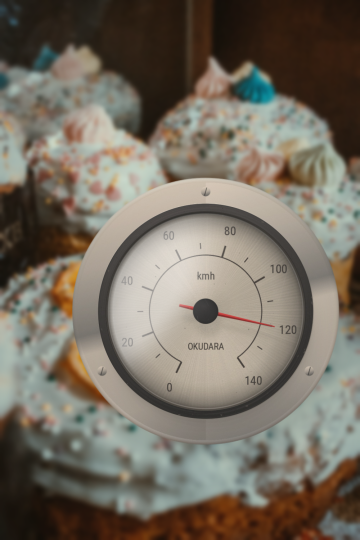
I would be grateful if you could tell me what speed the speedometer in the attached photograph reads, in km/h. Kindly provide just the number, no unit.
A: 120
